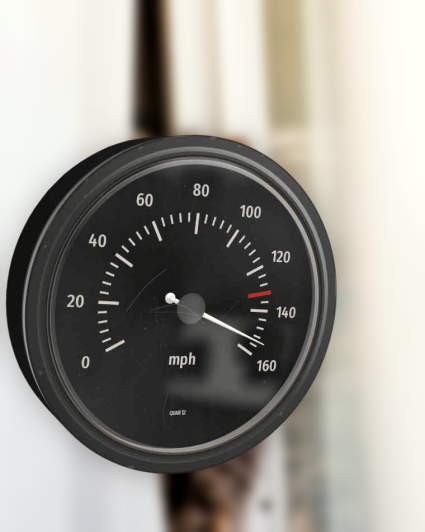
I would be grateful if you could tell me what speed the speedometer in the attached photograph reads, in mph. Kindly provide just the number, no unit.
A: 154
